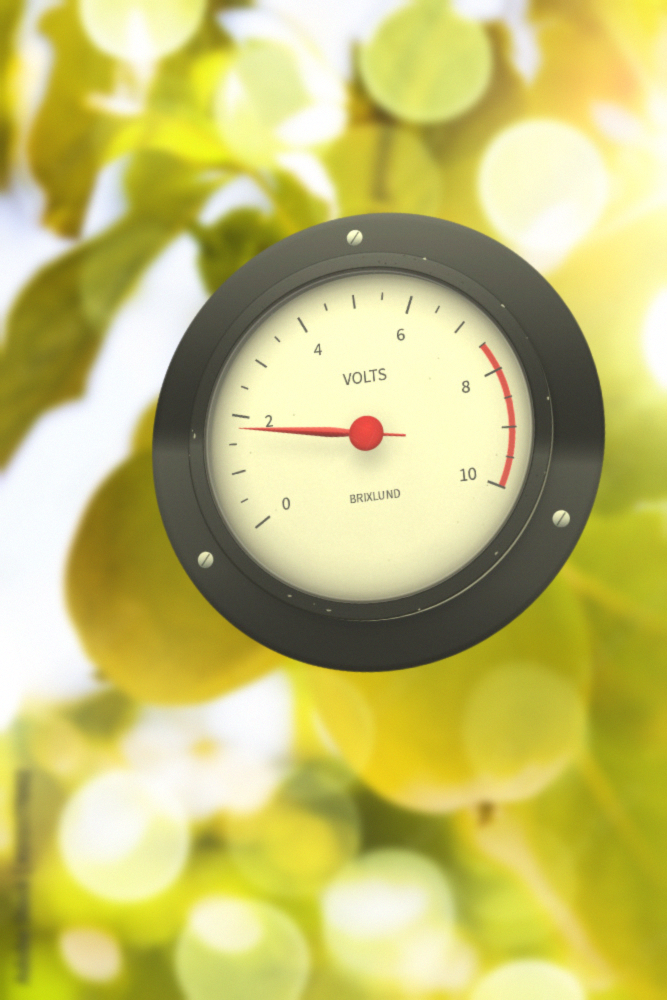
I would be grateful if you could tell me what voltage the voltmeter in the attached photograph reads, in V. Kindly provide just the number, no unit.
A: 1.75
